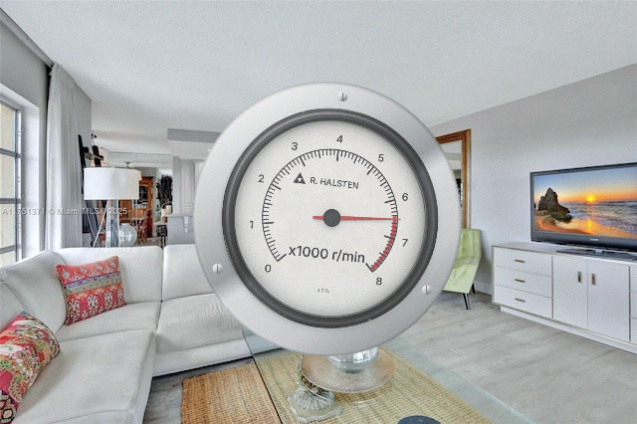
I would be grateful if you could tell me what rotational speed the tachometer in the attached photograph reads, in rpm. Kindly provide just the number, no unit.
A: 6500
